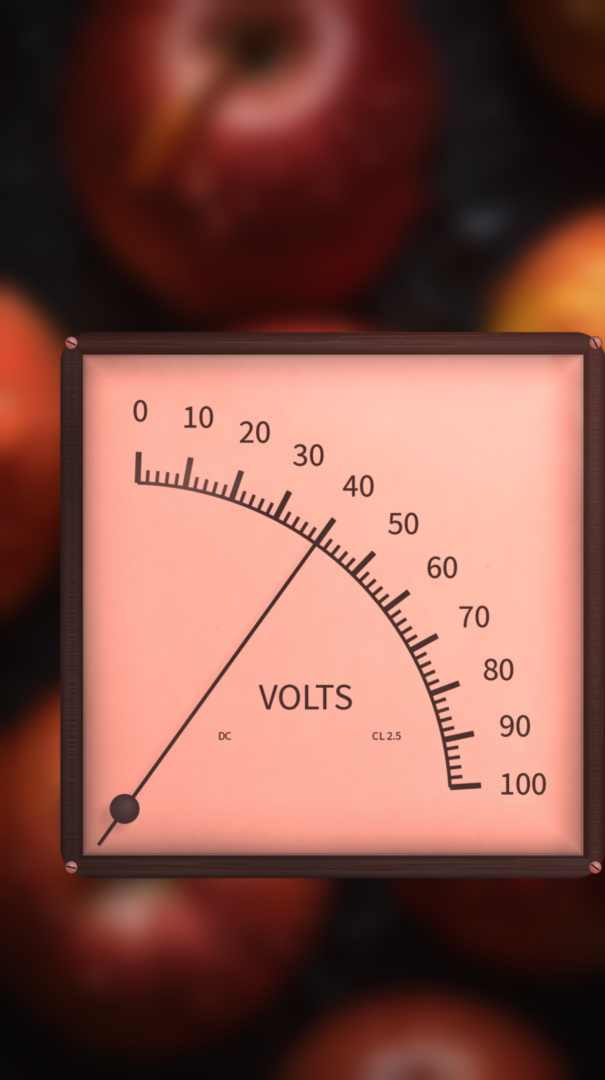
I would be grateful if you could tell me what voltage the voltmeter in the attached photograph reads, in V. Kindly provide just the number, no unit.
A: 40
